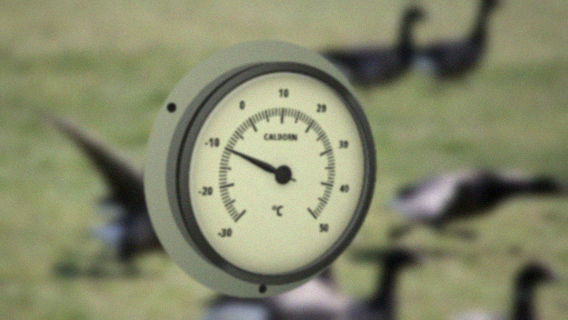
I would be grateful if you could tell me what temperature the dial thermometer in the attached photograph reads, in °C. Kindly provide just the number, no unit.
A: -10
